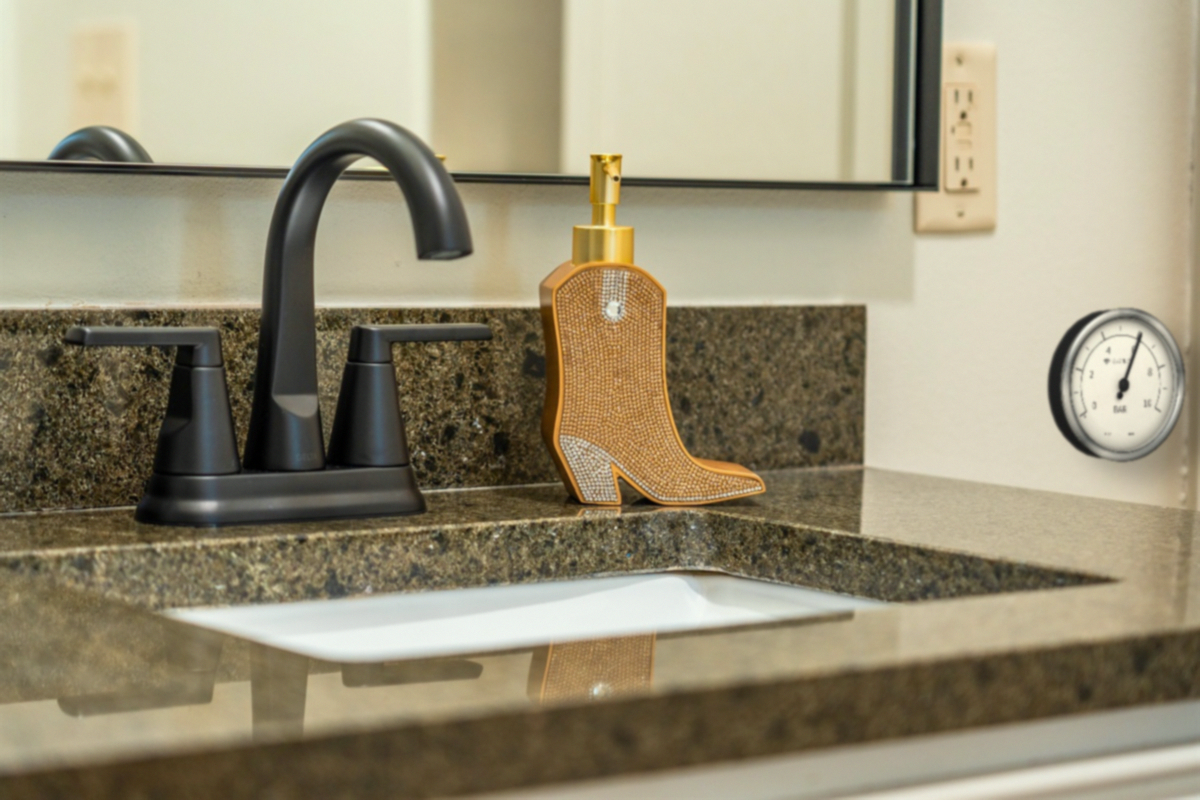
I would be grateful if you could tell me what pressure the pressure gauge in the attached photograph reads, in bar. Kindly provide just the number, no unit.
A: 6
